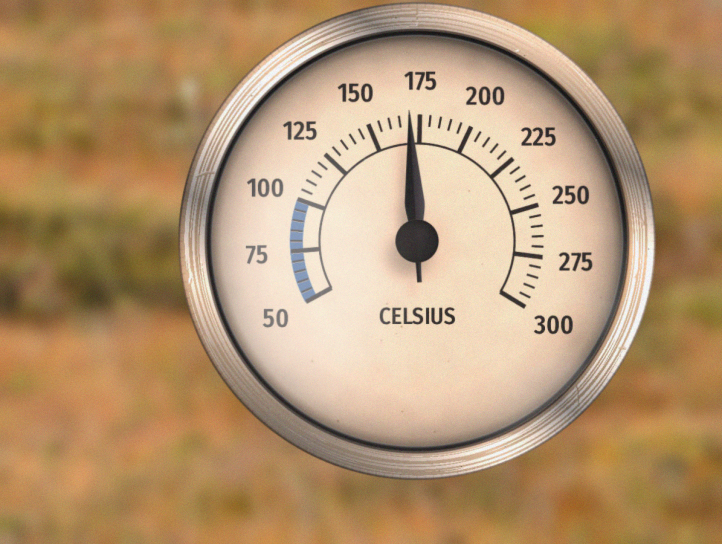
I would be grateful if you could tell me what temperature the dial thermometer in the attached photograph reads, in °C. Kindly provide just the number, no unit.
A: 170
